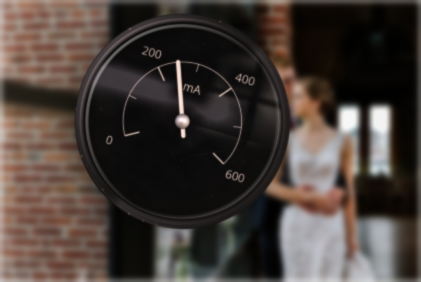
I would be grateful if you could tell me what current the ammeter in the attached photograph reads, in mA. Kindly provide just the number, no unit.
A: 250
